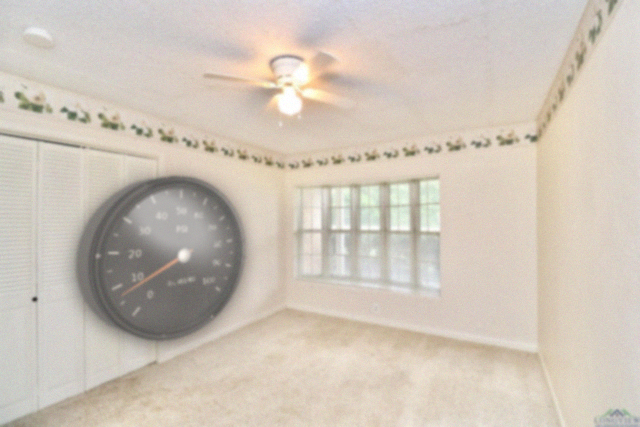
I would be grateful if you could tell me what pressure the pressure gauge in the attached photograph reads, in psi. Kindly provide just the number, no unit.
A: 7.5
